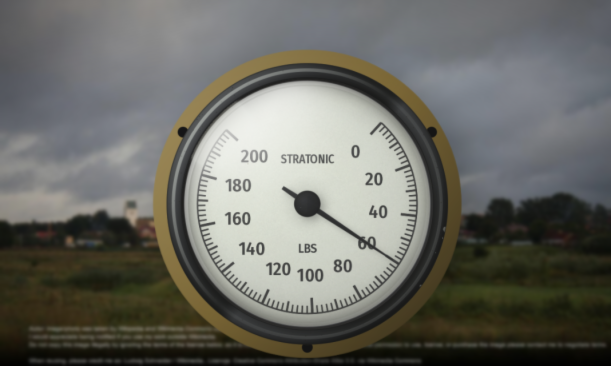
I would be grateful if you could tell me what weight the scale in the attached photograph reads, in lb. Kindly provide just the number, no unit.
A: 60
